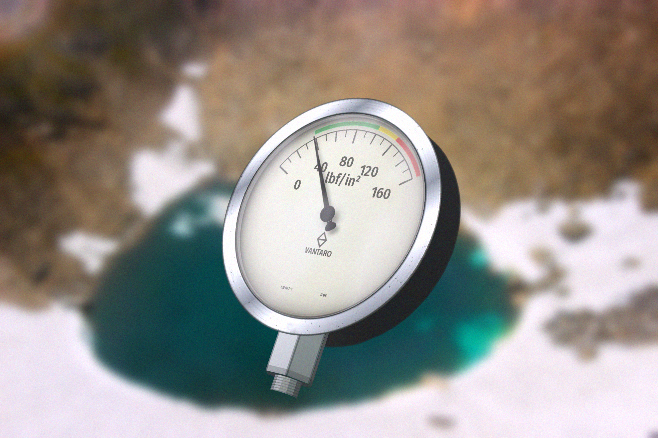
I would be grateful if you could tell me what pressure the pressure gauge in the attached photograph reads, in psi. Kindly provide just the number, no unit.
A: 40
